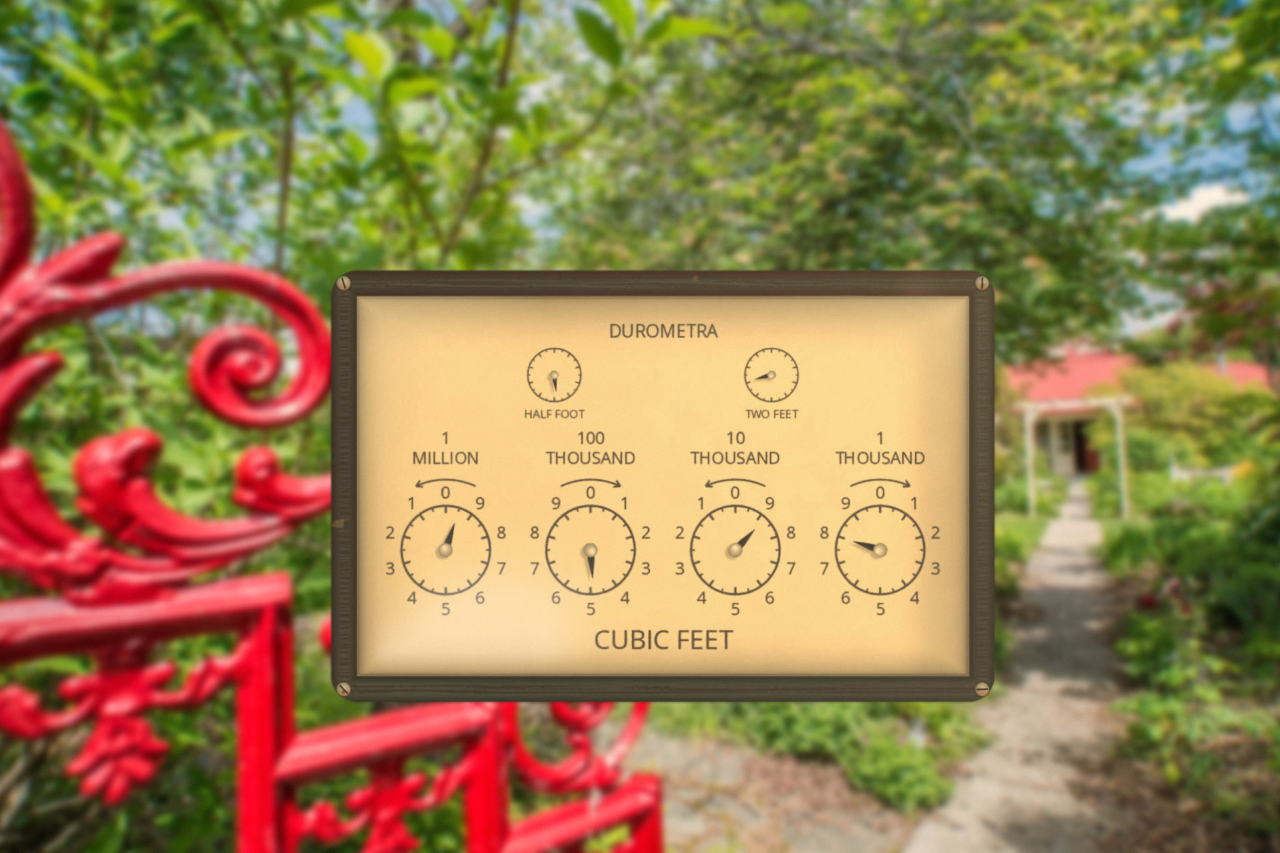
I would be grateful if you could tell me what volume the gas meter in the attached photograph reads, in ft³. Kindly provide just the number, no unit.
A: 948800
